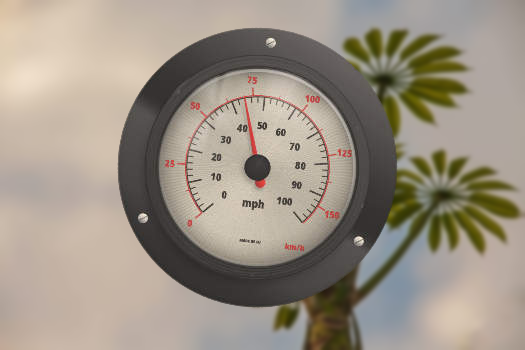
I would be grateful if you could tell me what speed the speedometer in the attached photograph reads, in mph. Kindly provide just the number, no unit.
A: 44
